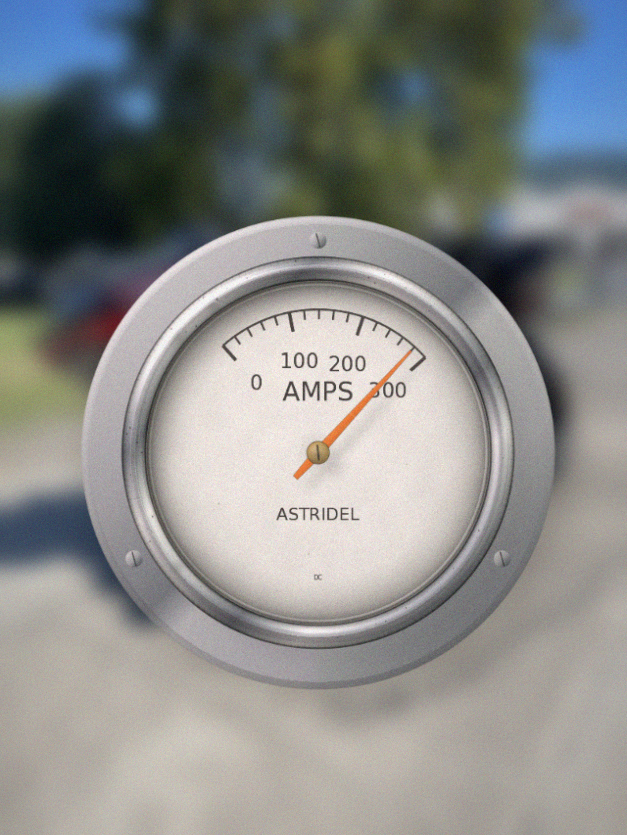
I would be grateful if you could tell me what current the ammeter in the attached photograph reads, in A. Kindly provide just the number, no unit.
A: 280
